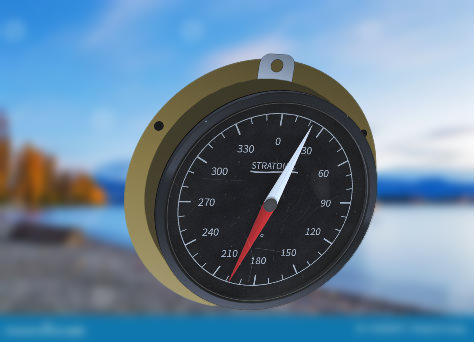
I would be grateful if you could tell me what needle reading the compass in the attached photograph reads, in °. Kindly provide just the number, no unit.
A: 200
